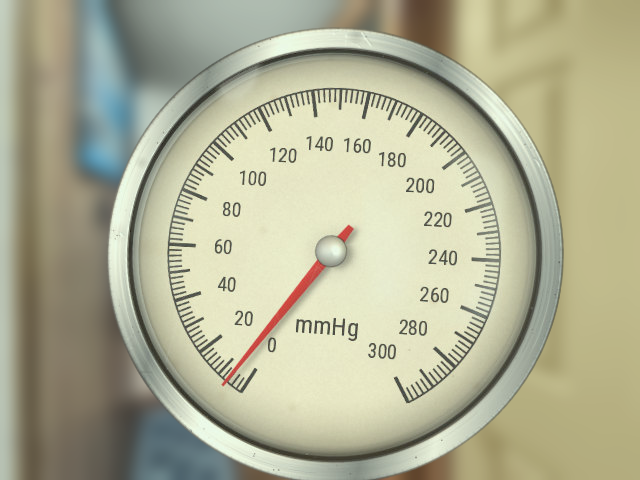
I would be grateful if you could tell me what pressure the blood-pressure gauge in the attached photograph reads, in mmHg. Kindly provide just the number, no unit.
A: 6
